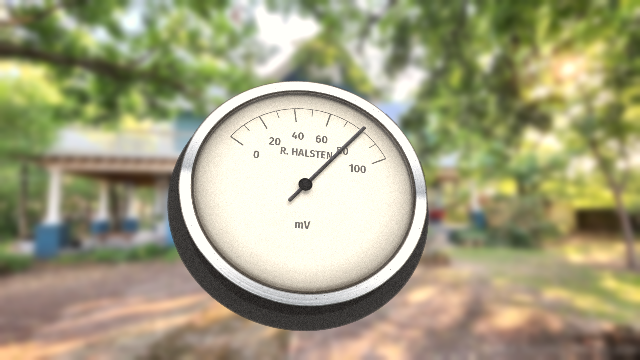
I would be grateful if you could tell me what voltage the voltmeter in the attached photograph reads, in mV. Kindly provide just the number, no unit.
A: 80
